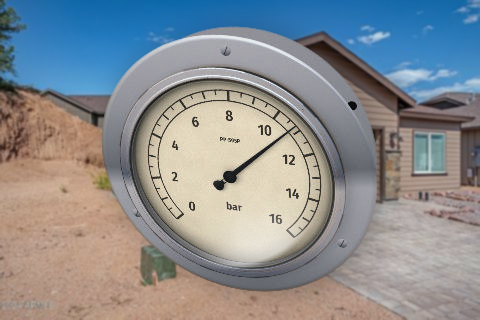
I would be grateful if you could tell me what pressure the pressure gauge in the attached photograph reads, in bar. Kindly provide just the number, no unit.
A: 10.75
